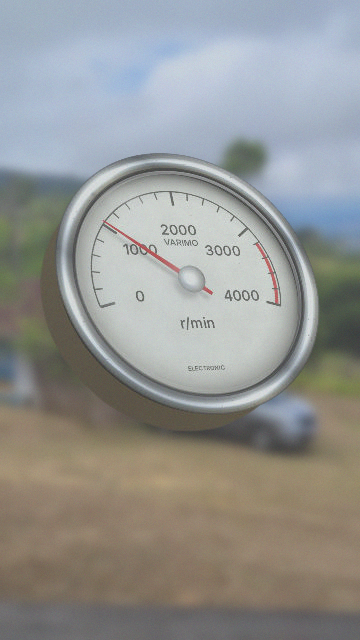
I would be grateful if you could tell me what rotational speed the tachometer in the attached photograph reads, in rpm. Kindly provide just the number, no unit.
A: 1000
